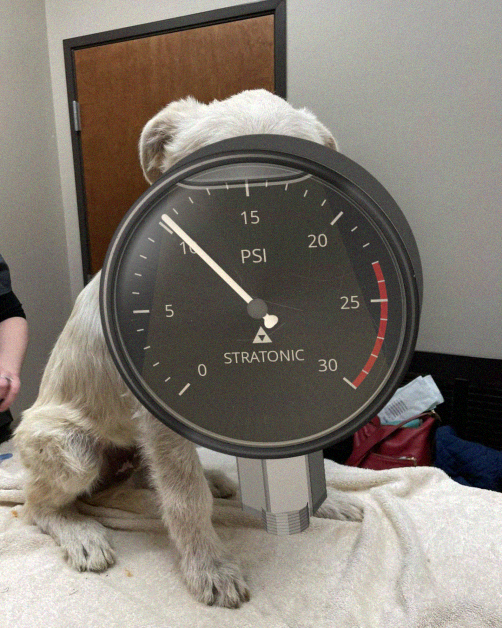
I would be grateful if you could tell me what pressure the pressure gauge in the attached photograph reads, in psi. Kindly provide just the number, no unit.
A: 10.5
